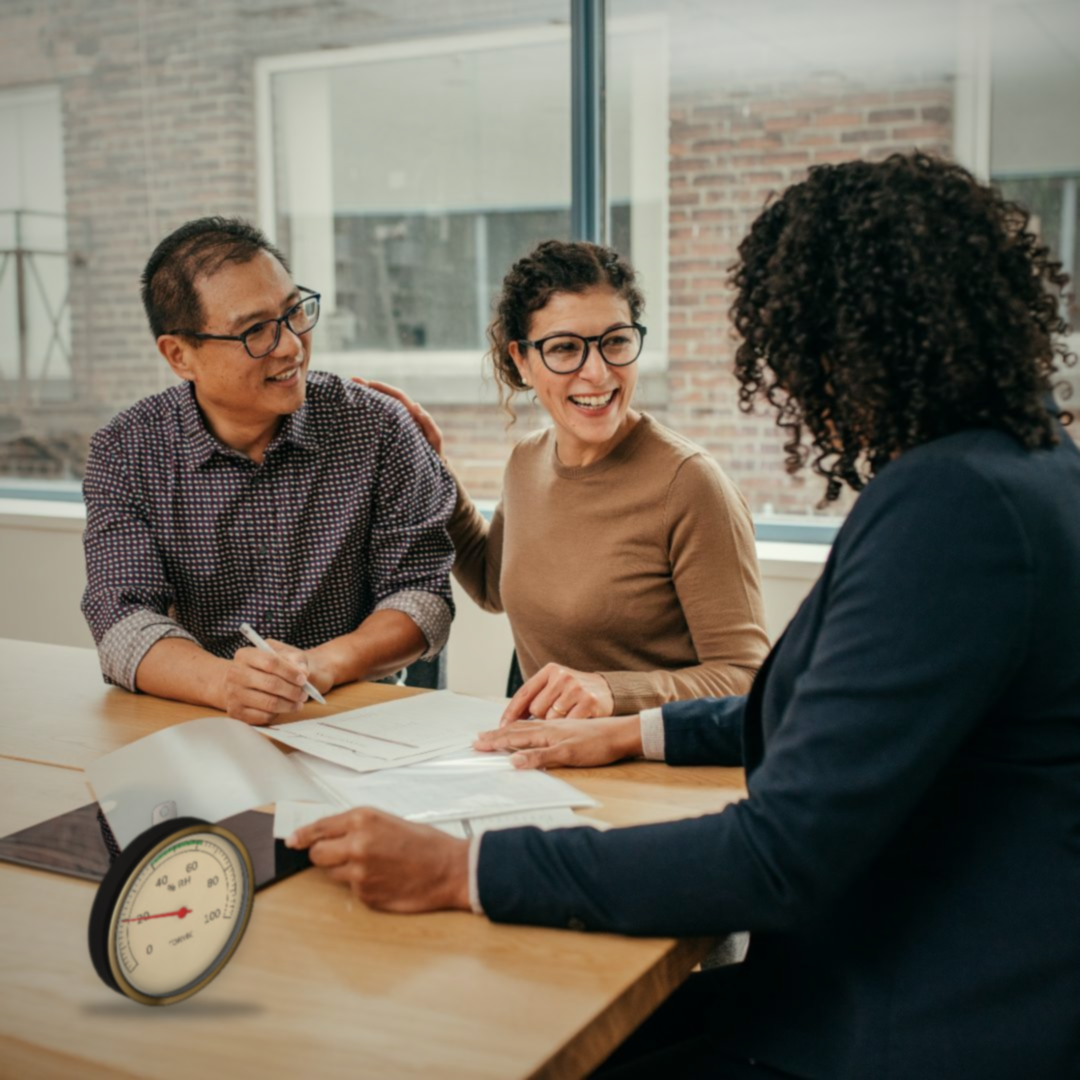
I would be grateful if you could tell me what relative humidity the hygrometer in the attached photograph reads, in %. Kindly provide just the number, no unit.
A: 20
